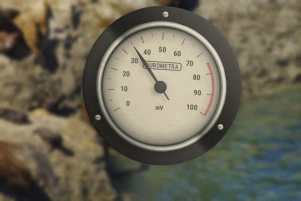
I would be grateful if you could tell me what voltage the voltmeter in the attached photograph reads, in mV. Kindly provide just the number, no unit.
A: 35
